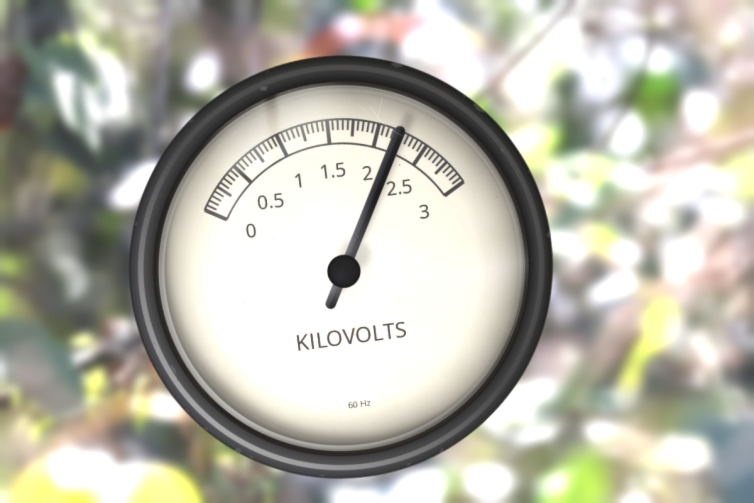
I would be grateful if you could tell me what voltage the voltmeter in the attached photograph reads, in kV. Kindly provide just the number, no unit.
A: 2.2
